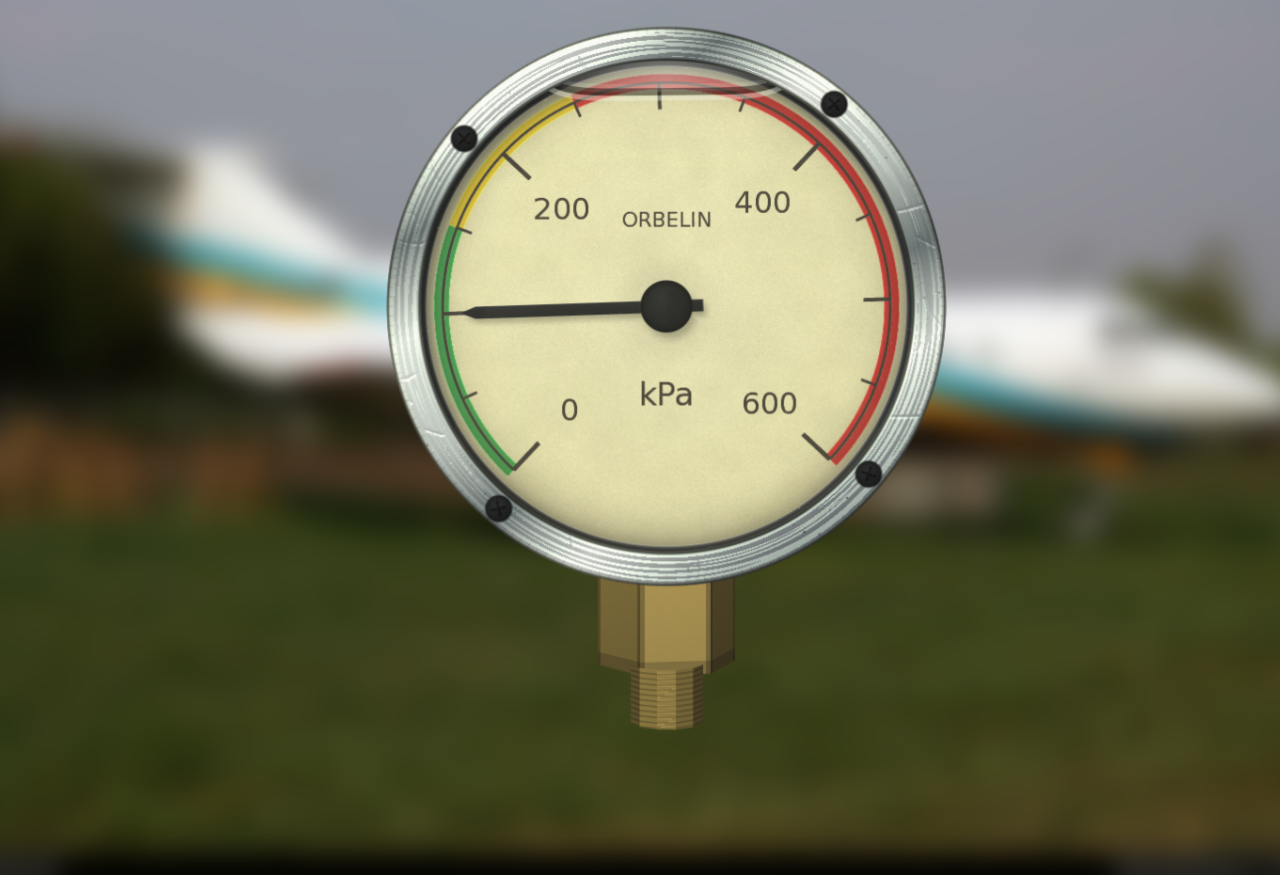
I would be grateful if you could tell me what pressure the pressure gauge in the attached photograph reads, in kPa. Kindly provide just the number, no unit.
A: 100
